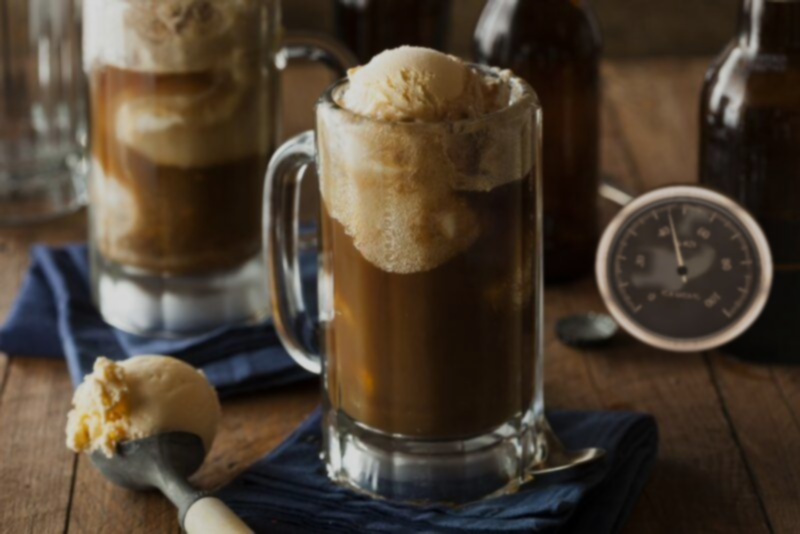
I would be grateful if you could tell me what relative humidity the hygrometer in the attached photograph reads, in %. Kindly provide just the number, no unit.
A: 45
